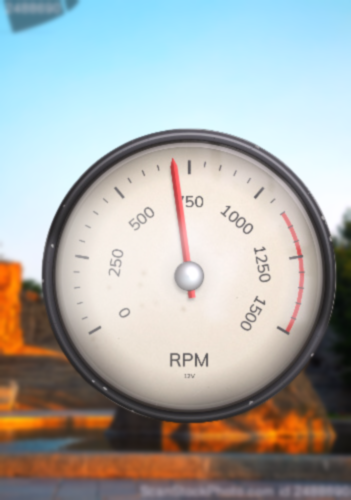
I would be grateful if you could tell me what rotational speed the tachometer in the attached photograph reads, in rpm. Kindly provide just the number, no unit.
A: 700
